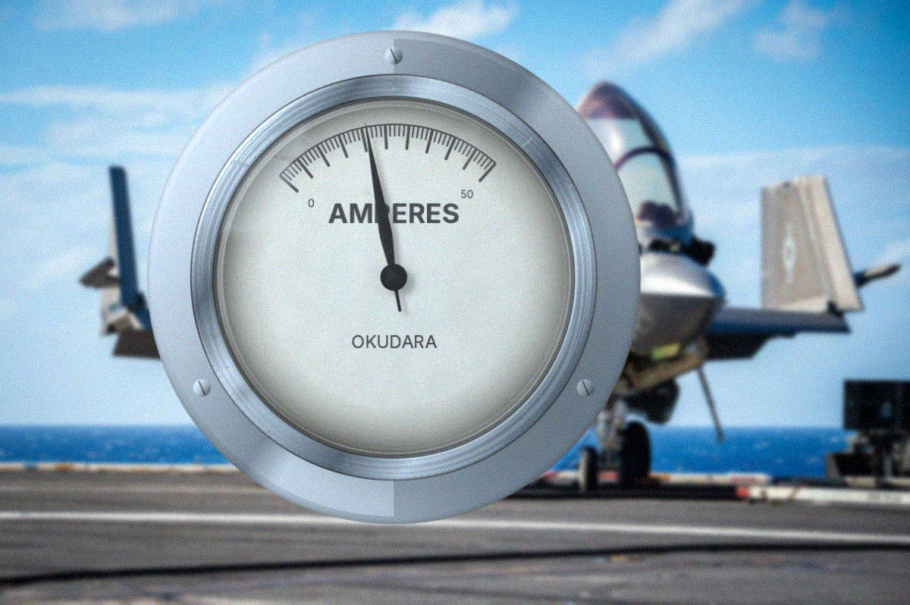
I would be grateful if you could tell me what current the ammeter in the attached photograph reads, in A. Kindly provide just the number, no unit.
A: 21
